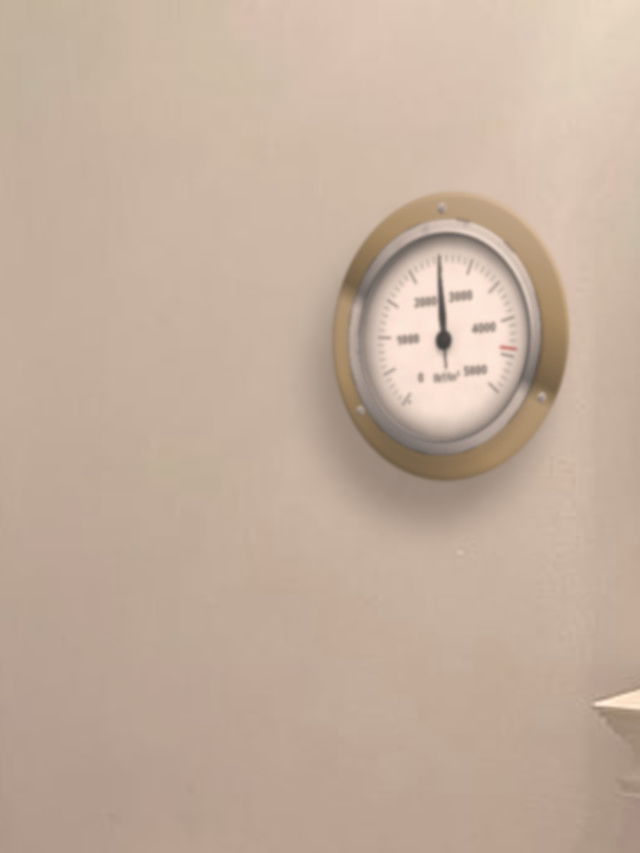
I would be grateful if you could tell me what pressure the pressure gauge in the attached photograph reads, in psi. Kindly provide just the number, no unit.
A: 2500
